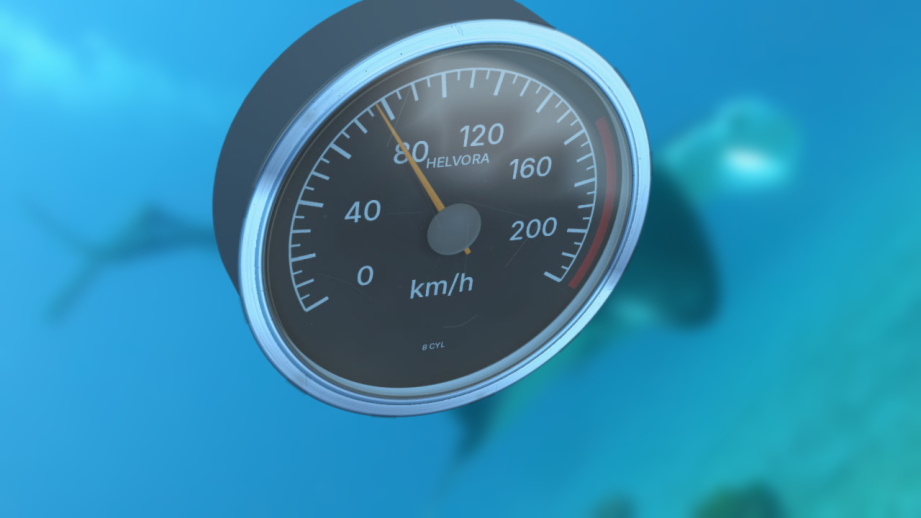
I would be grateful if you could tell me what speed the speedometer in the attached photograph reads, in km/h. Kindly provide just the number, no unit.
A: 77.5
